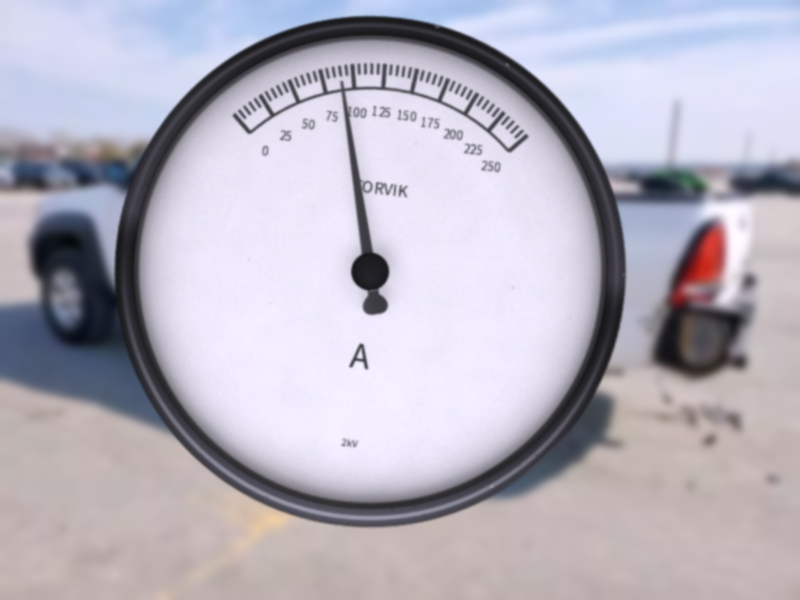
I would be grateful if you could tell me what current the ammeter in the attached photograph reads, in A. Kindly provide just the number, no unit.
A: 90
